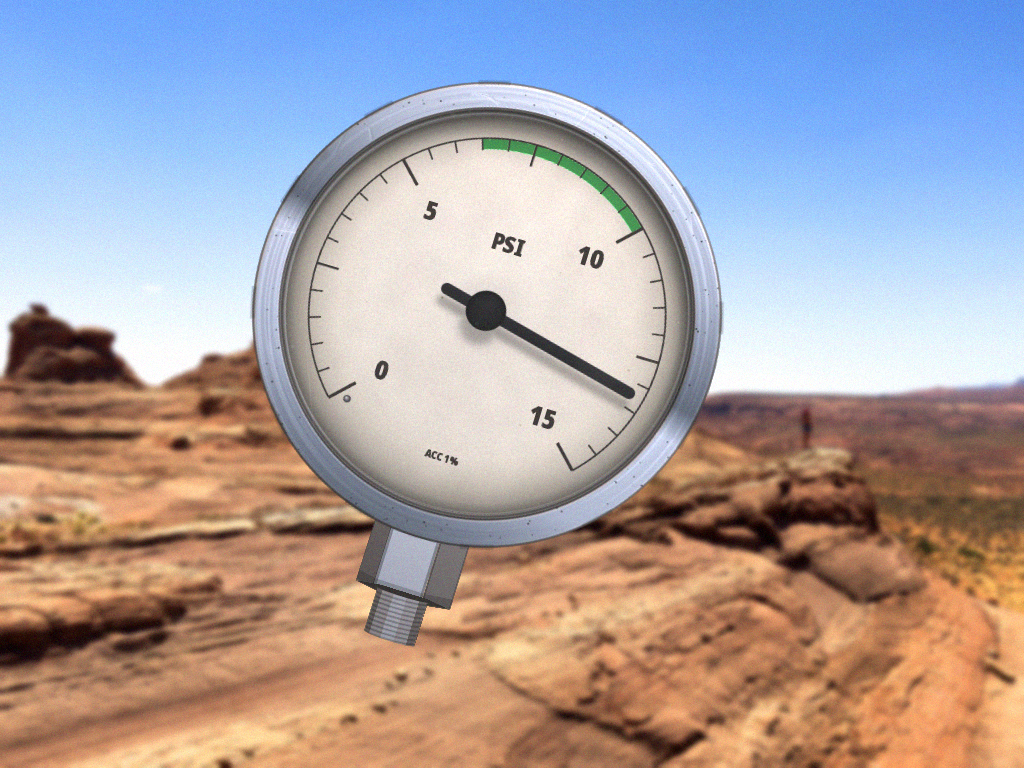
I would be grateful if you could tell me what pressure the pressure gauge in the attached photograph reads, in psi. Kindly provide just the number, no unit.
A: 13.25
